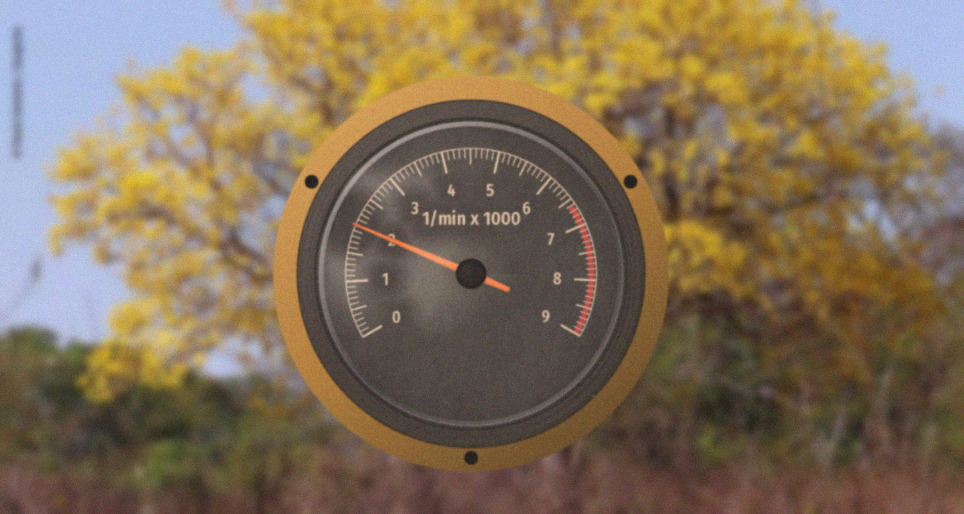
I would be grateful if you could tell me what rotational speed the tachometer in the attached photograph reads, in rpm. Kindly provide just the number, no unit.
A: 2000
